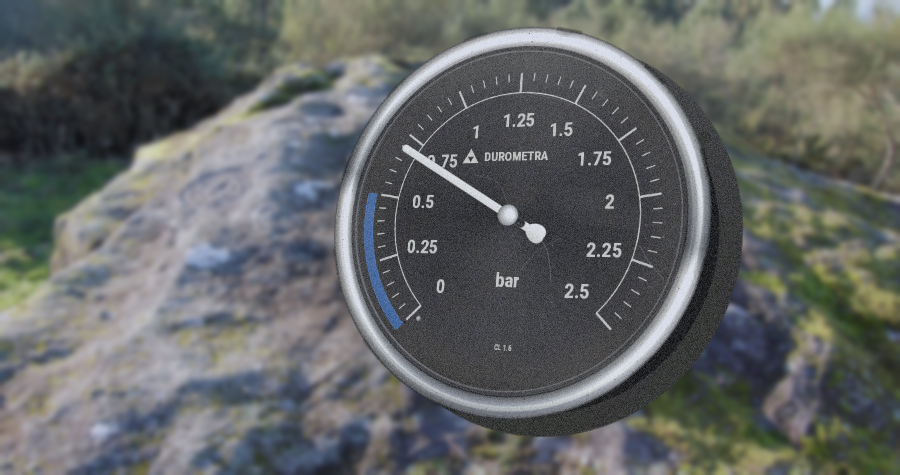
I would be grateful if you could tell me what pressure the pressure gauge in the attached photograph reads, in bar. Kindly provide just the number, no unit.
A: 0.7
